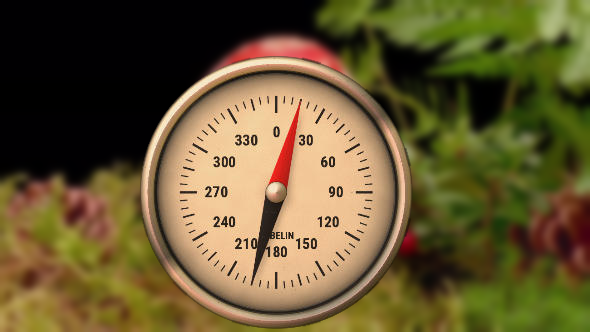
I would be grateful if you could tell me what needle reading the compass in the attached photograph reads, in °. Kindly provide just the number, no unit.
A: 15
